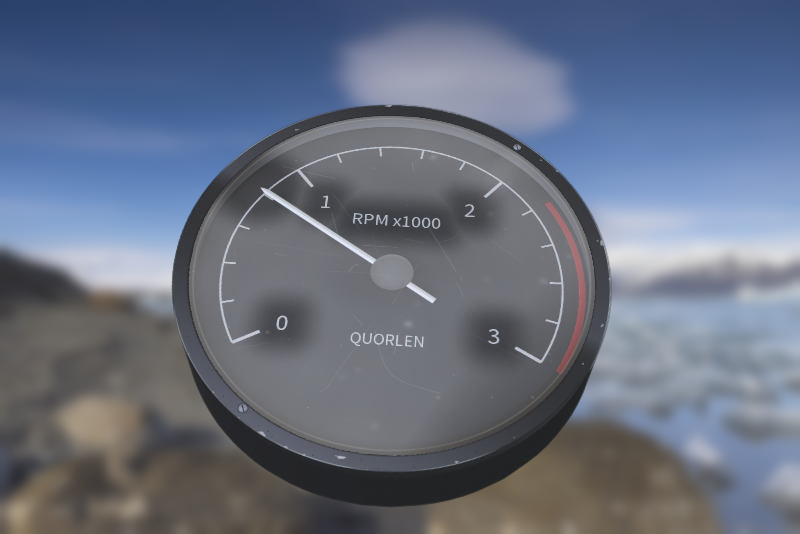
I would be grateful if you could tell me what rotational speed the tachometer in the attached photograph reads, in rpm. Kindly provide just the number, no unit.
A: 800
